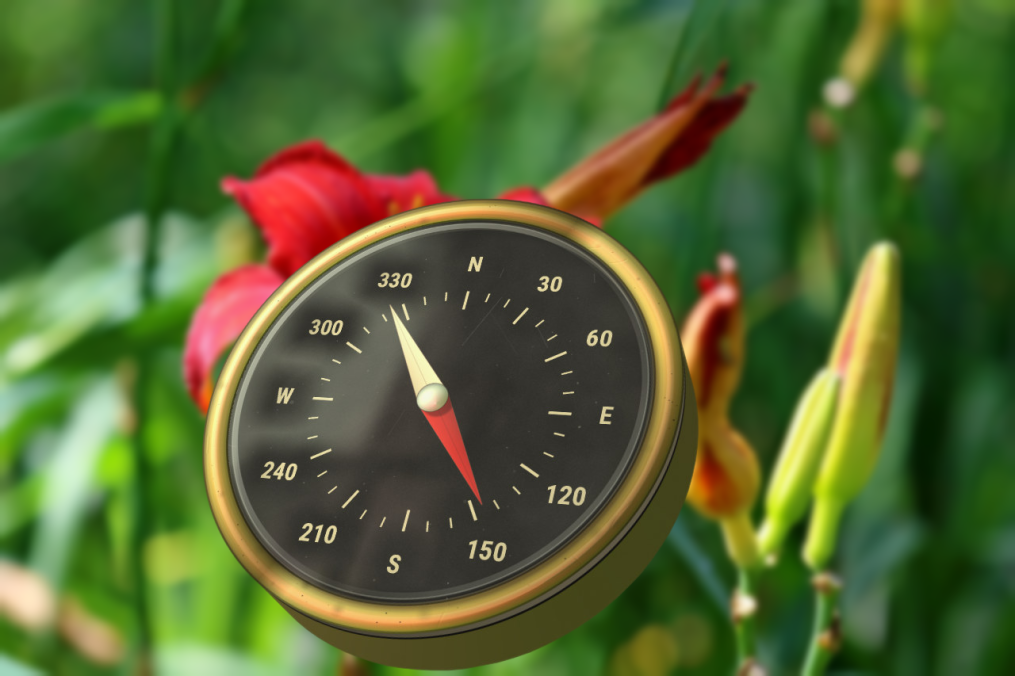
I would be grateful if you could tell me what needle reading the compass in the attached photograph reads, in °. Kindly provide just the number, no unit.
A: 145
